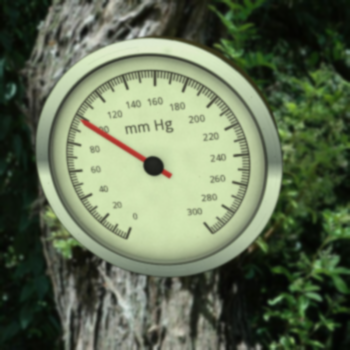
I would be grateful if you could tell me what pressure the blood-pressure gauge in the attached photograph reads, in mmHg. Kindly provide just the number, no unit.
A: 100
